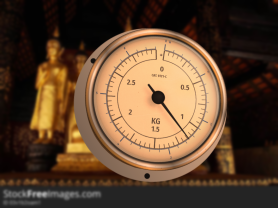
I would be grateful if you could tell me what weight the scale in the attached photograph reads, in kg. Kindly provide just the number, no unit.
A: 1.15
